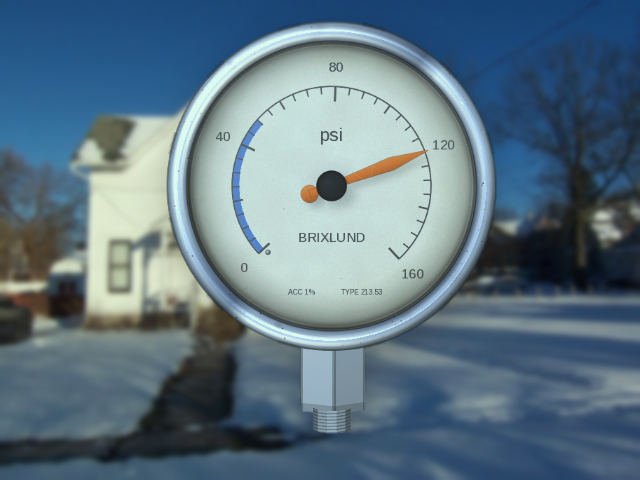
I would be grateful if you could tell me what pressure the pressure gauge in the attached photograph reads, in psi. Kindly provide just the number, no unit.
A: 120
